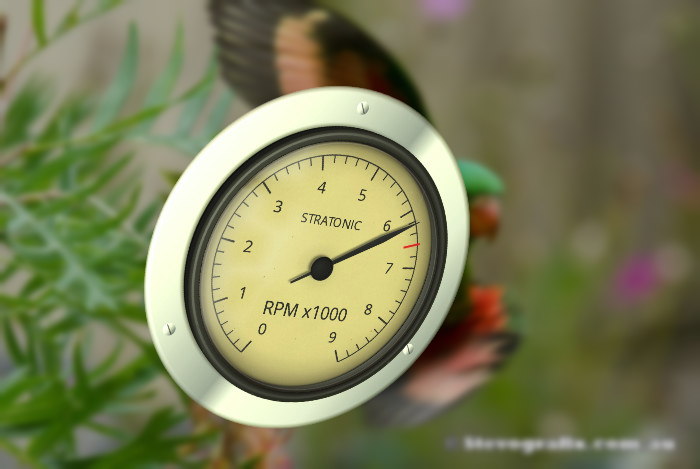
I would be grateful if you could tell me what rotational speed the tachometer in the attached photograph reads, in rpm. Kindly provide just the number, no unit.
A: 6200
